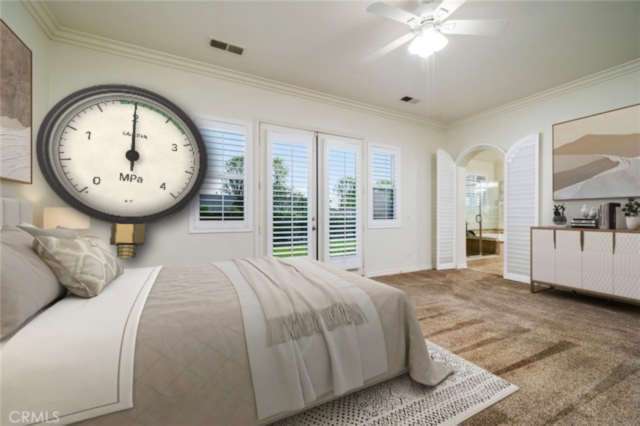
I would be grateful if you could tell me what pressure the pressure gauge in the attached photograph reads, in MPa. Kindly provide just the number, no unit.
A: 2
